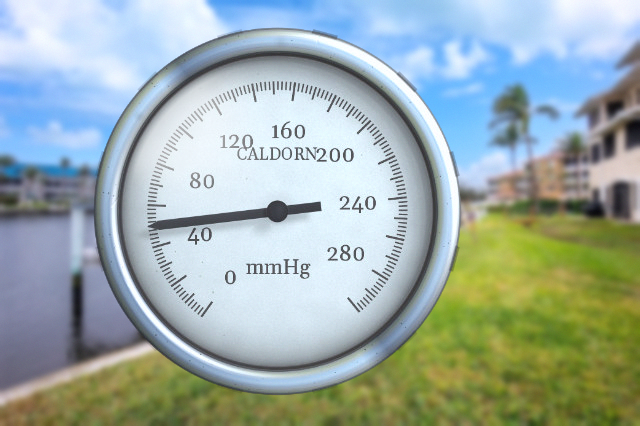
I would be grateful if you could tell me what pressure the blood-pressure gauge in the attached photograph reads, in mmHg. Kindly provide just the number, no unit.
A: 50
